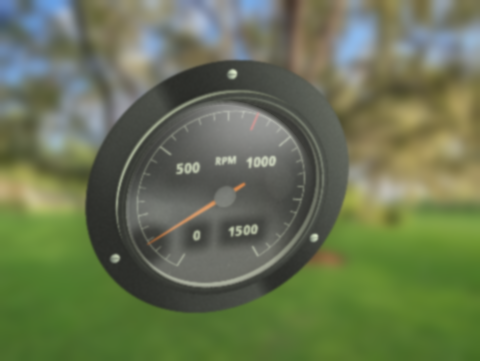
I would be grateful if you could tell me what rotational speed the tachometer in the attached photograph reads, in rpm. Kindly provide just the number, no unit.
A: 150
